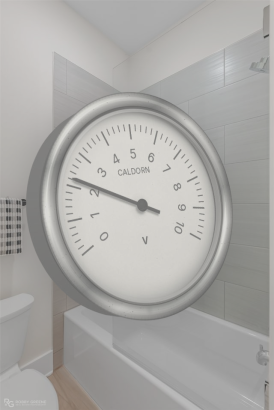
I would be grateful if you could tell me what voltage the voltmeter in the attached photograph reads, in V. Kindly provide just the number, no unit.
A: 2.2
